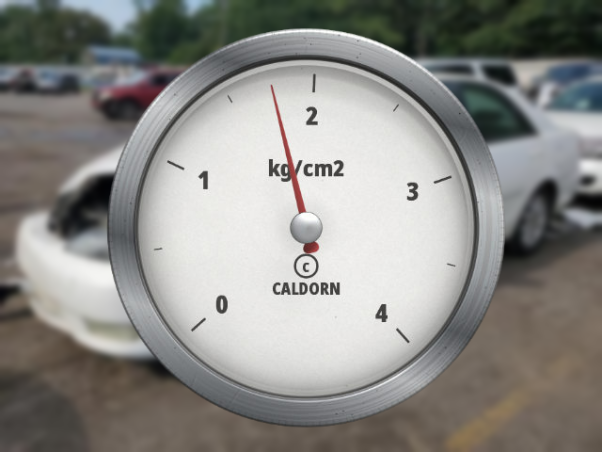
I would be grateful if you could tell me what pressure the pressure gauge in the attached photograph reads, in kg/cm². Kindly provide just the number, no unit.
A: 1.75
